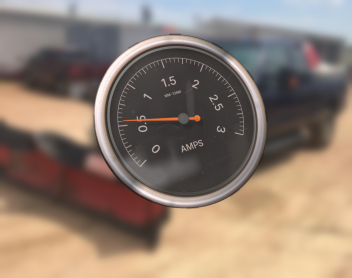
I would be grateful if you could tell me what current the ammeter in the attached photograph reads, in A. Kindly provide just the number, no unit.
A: 0.55
